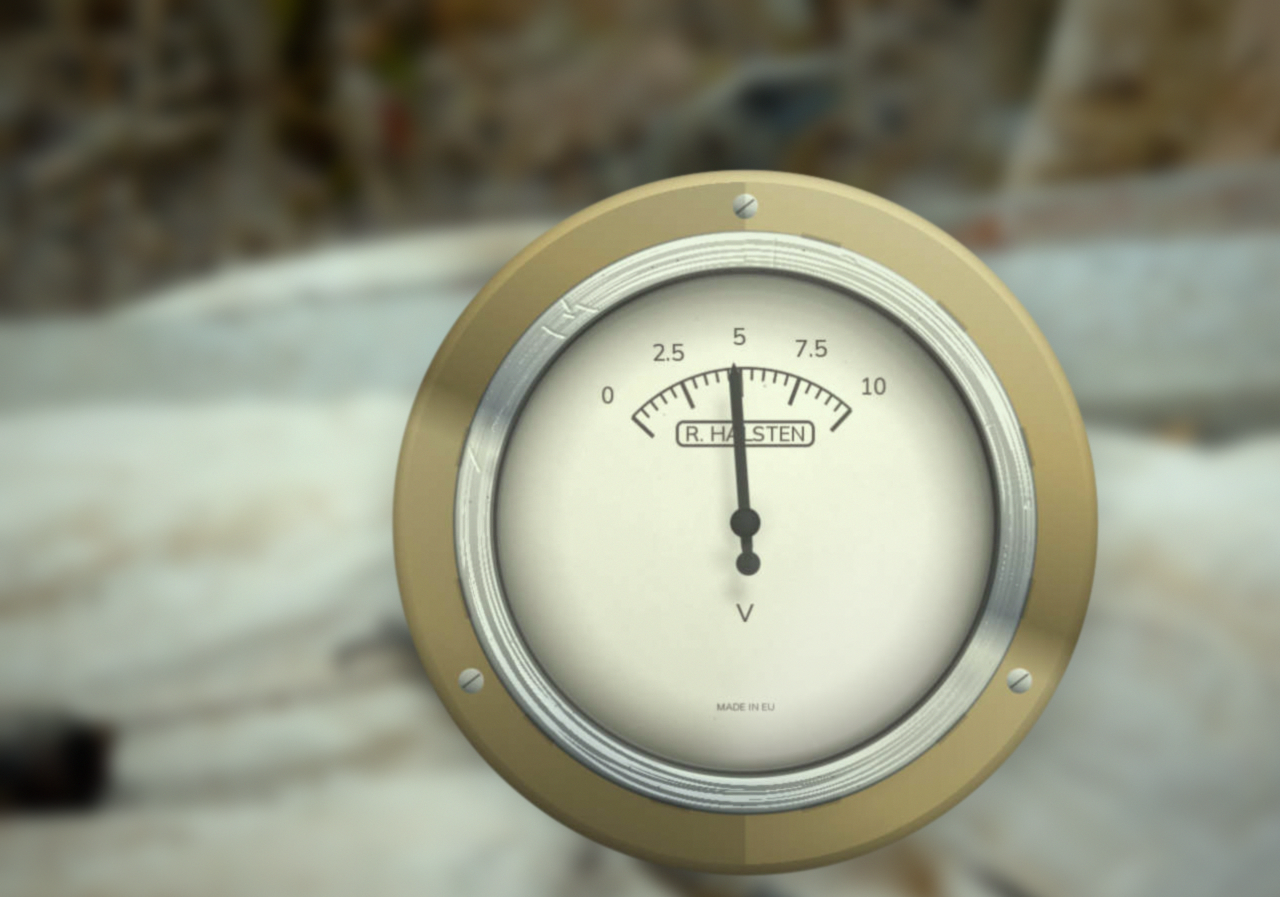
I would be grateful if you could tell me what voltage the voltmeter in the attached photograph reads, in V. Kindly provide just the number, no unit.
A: 4.75
